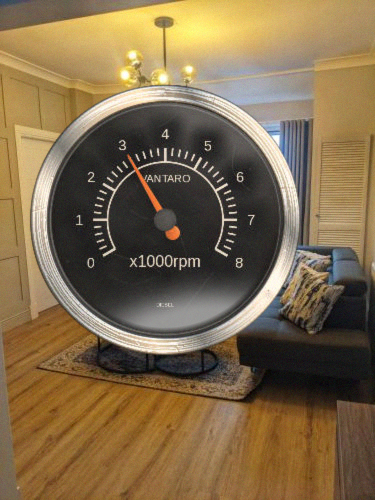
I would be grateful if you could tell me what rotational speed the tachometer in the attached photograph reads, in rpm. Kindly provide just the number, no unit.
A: 3000
